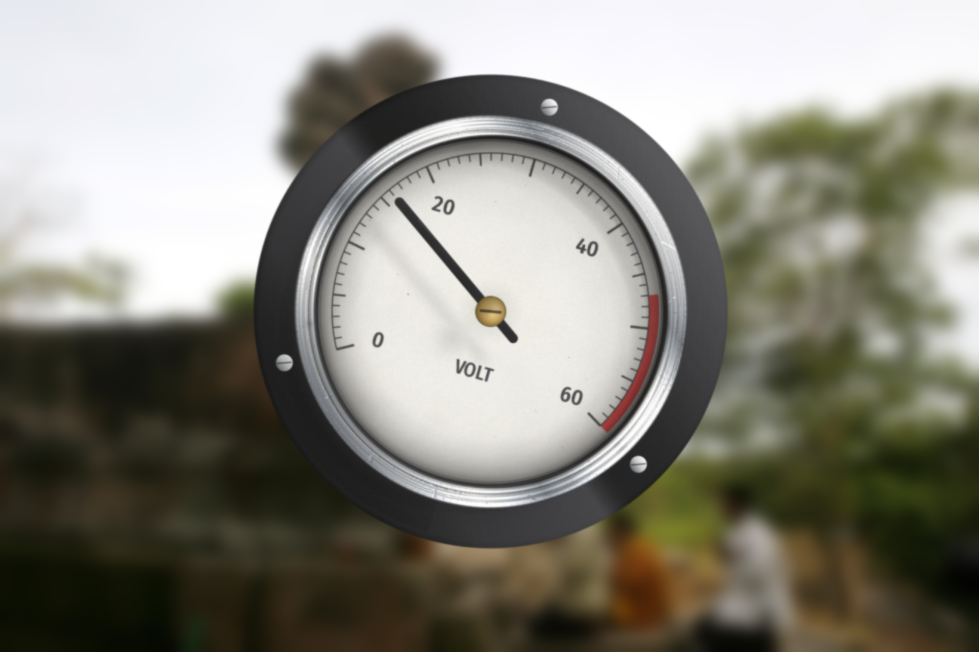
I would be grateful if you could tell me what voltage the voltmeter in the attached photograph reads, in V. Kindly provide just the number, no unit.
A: 16
